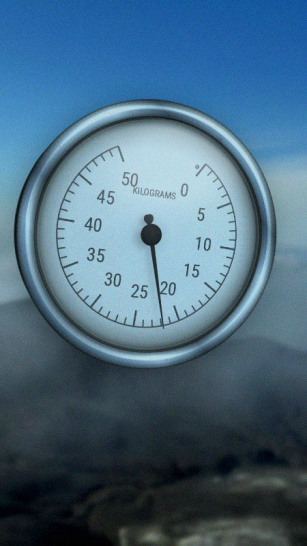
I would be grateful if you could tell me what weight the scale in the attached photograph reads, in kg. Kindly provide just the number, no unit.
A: 22
